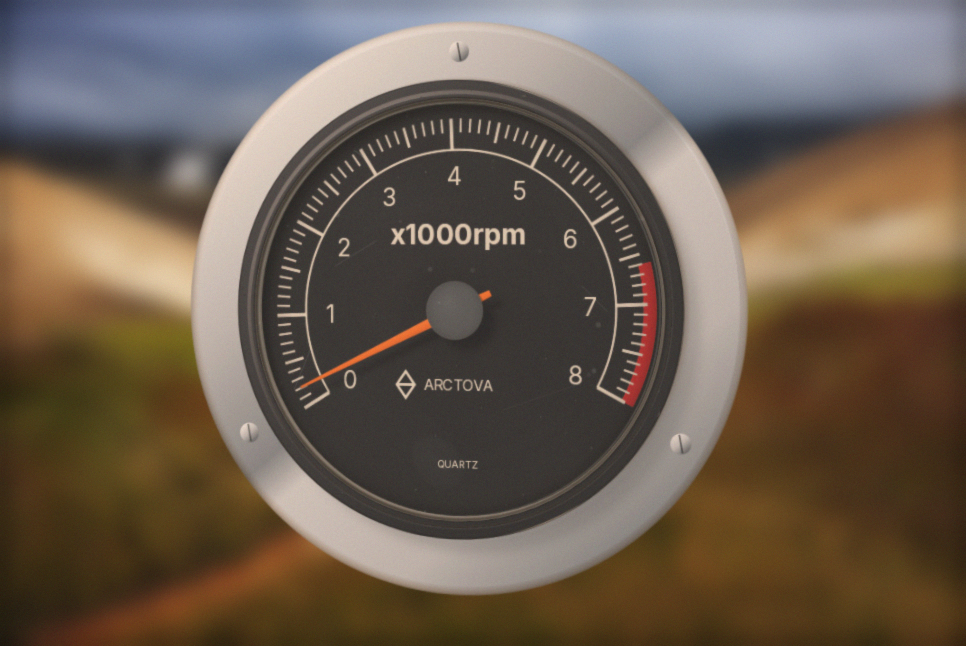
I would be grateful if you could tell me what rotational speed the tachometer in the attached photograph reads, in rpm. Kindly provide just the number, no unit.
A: 200
